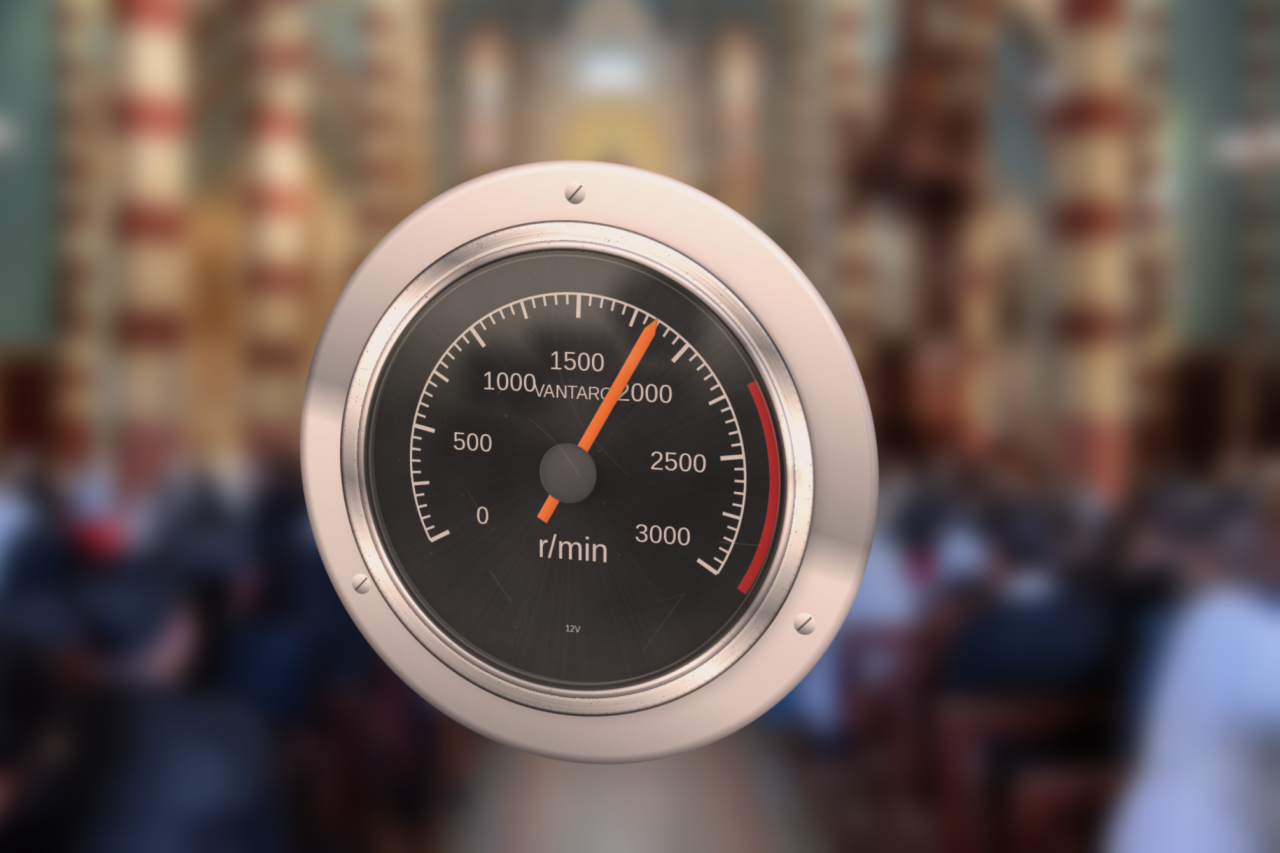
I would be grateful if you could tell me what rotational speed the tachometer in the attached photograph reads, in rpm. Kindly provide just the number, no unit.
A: 1850
